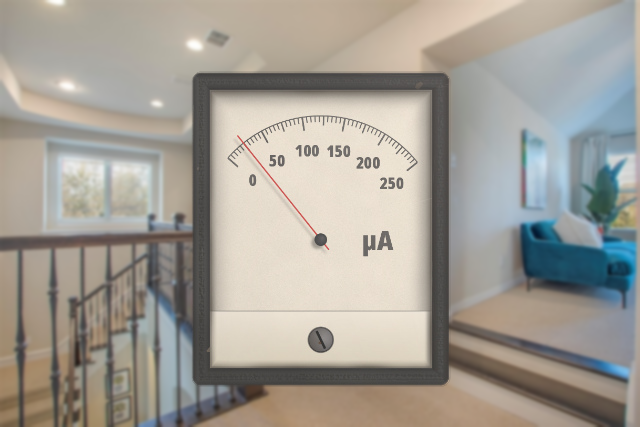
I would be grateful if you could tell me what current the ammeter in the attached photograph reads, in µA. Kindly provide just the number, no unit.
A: 25
